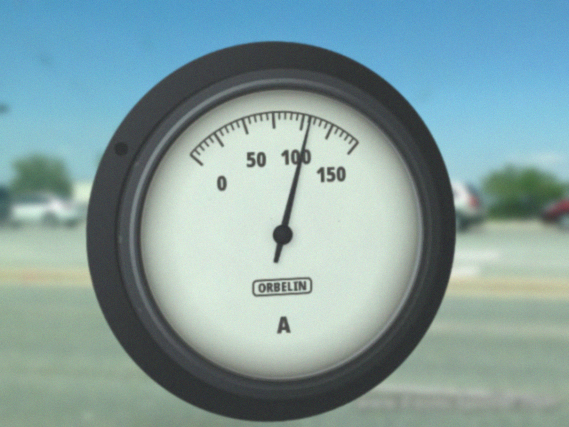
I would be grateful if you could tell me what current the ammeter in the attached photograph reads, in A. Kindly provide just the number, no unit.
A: 105
